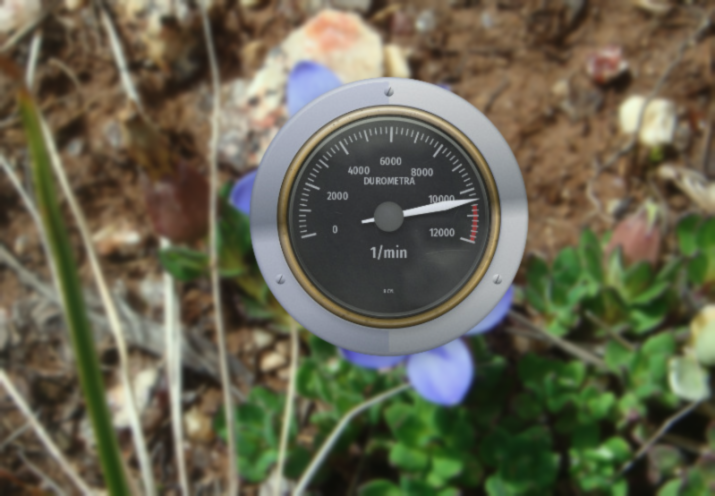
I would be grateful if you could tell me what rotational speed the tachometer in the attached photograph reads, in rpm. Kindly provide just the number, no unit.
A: 10400
